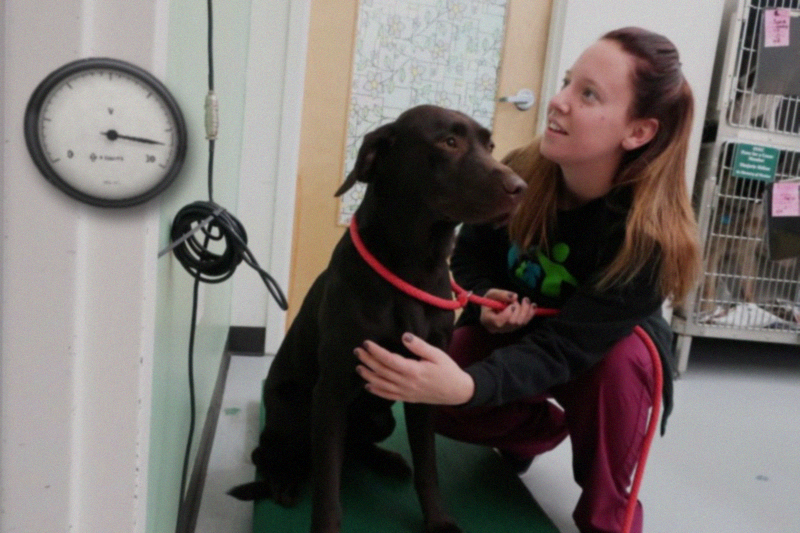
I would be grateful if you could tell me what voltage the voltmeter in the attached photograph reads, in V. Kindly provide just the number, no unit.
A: 27
